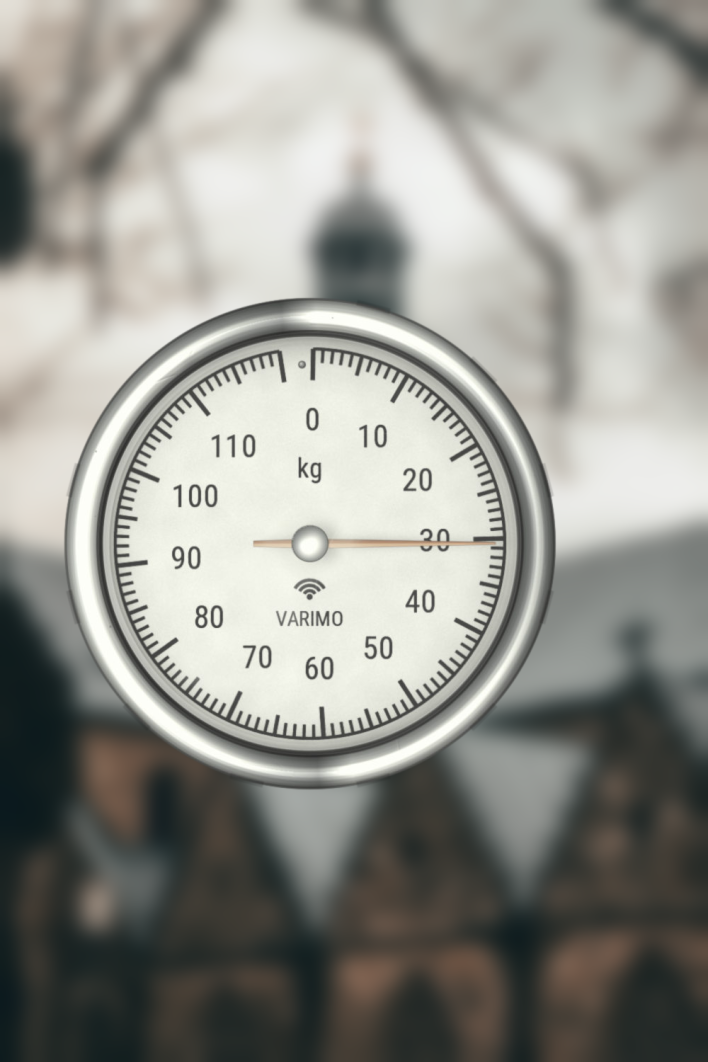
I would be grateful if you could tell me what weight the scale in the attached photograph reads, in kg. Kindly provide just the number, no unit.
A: 30.5
